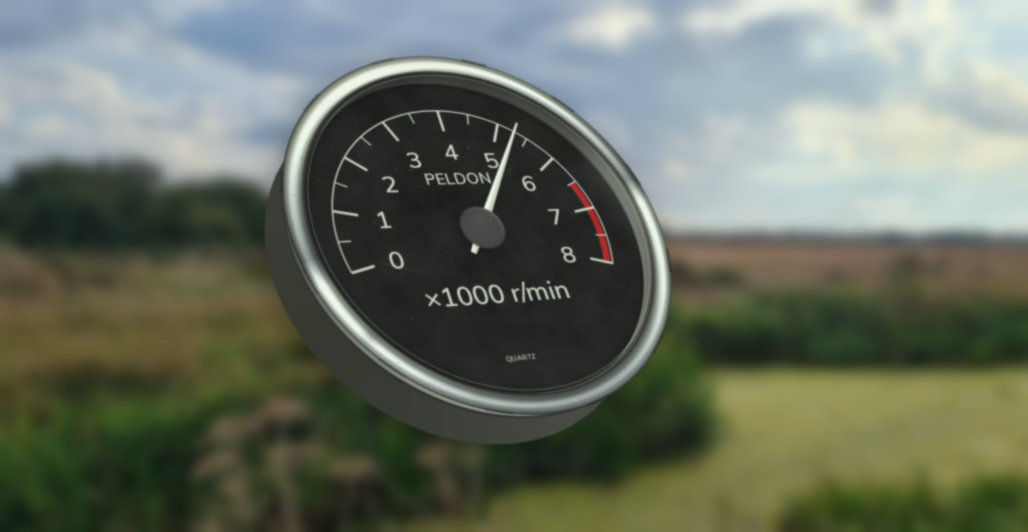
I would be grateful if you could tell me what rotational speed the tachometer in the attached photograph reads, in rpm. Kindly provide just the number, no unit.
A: 5250
